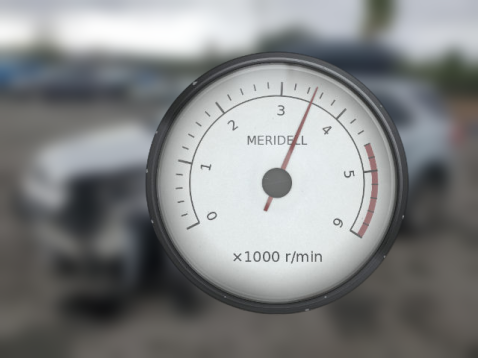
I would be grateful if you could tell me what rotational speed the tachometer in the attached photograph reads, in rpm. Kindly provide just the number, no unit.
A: 3500
